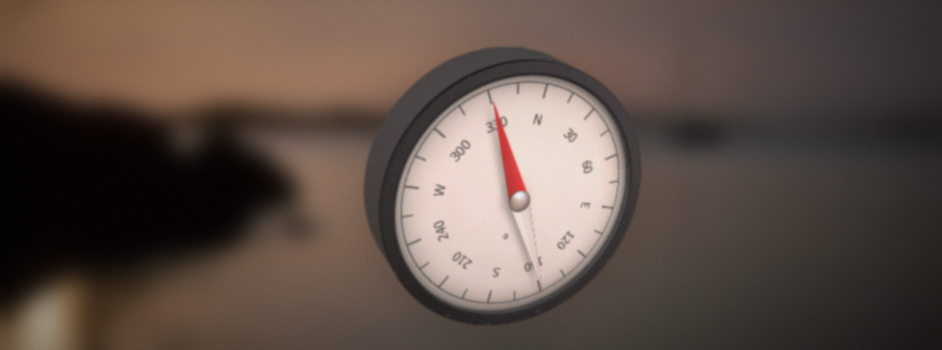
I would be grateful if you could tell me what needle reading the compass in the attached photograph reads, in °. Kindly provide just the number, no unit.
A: 330
